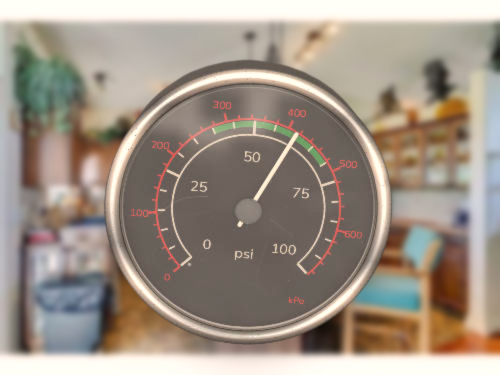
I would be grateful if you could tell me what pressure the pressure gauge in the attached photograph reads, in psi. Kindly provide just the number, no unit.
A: 60
